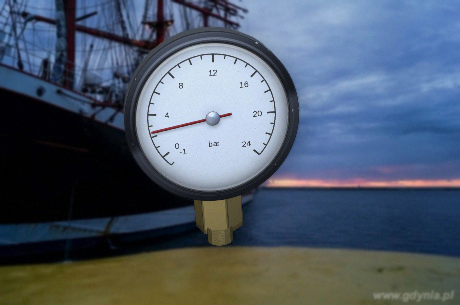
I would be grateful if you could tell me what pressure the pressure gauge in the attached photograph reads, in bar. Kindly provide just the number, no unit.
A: 2.5
